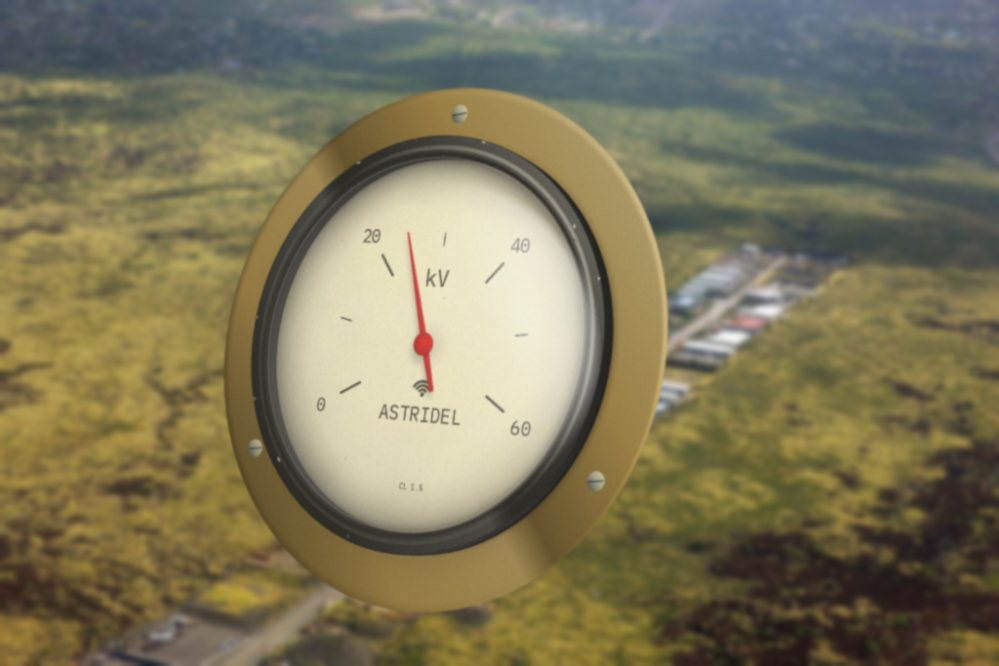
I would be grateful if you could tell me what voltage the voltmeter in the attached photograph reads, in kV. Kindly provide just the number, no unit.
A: 25
